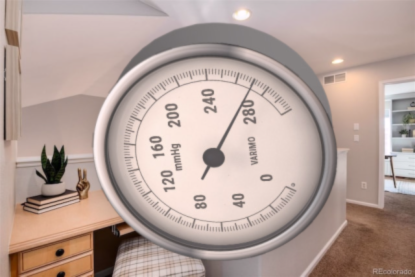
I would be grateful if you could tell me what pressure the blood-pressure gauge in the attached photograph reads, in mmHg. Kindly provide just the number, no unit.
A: 270
